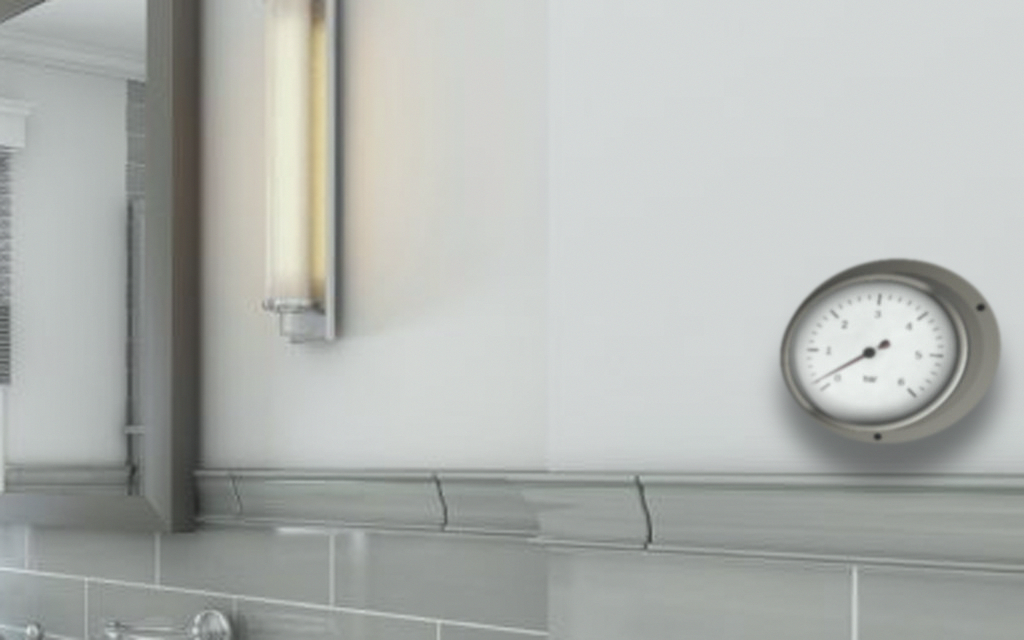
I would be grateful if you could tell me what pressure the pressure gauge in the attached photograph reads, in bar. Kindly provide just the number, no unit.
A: 0.2
